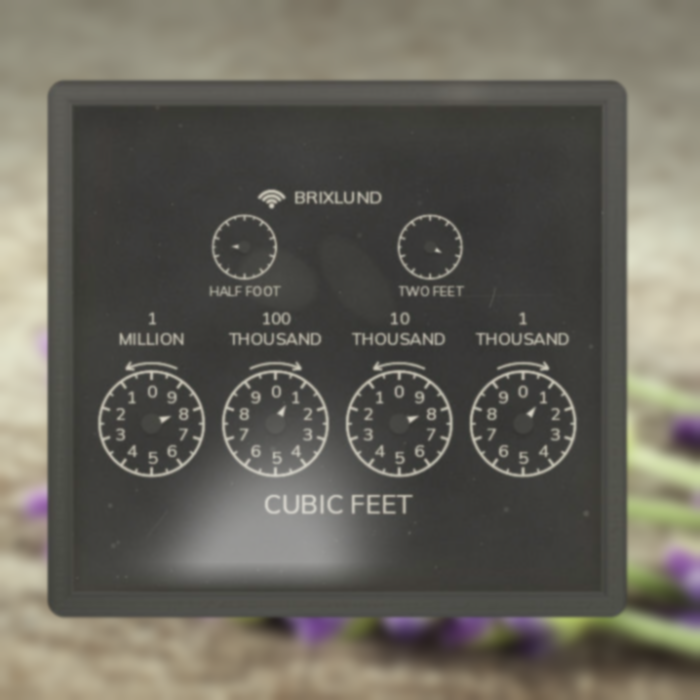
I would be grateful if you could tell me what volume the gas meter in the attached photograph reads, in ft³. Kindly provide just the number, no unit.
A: 808100
